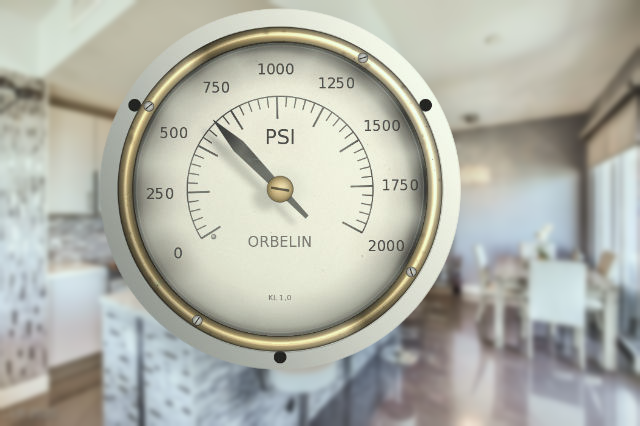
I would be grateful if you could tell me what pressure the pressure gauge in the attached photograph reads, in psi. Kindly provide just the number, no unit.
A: 650
